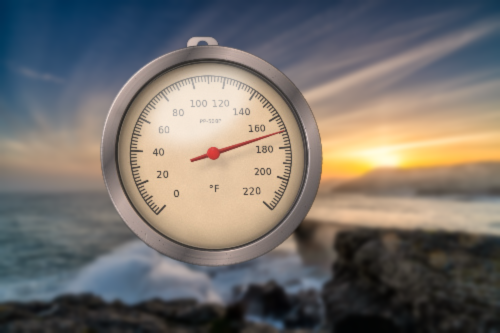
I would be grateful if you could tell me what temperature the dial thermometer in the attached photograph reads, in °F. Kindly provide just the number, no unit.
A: 170
